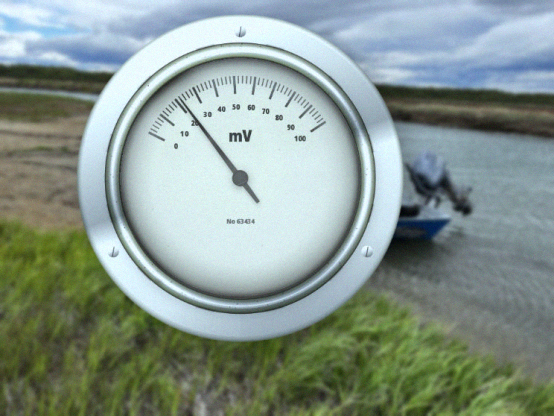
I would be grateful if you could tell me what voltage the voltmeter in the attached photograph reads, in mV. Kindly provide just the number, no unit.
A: 22
